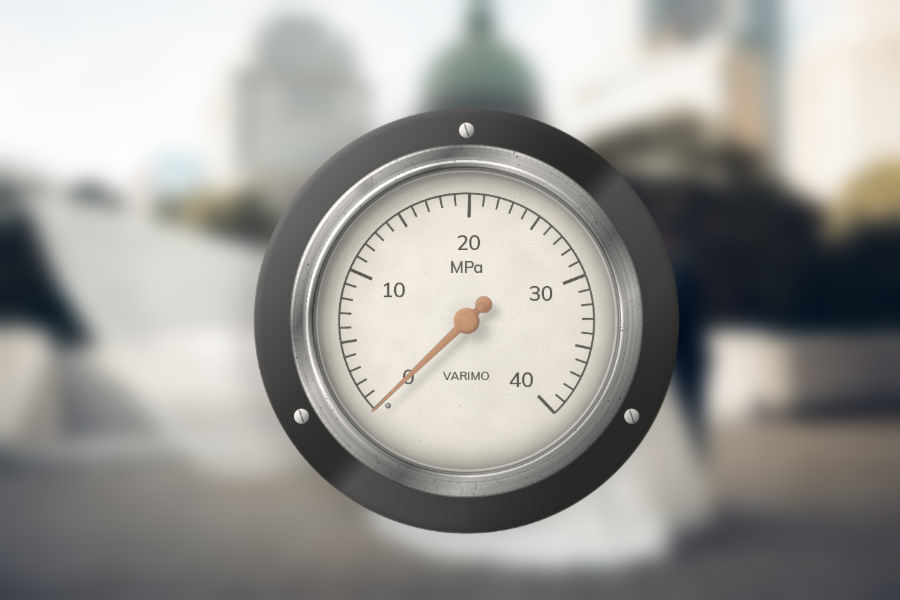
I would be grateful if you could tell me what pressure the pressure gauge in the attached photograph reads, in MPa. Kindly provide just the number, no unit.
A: 0
